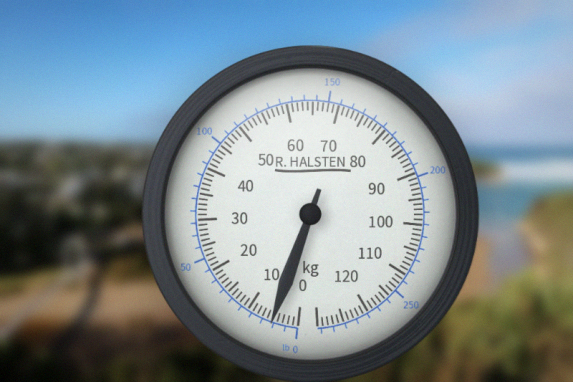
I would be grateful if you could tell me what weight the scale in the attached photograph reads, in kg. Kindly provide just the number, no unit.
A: 5
